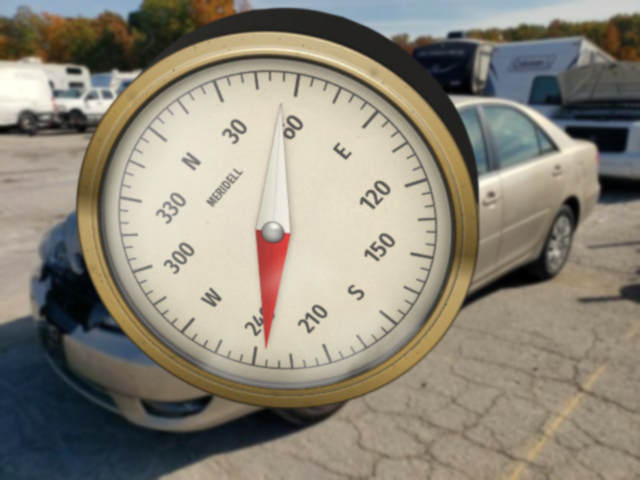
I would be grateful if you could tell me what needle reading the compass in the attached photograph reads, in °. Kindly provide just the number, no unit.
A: 235
